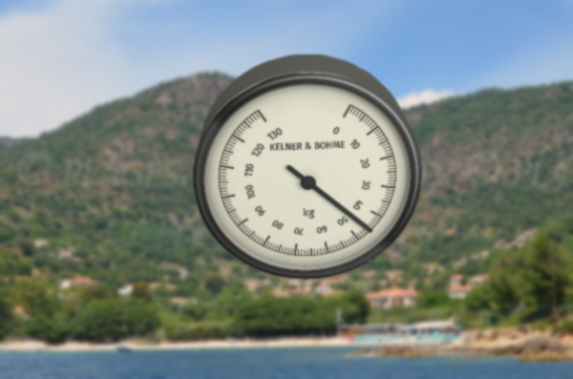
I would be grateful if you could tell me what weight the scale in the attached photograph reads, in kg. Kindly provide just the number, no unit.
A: 45
